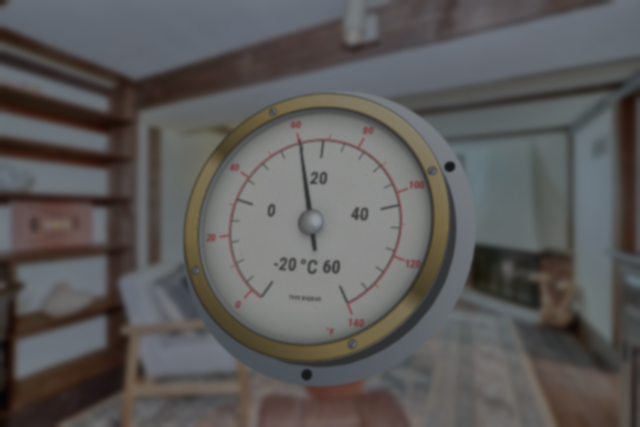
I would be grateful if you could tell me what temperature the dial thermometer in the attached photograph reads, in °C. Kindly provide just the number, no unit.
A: 16
